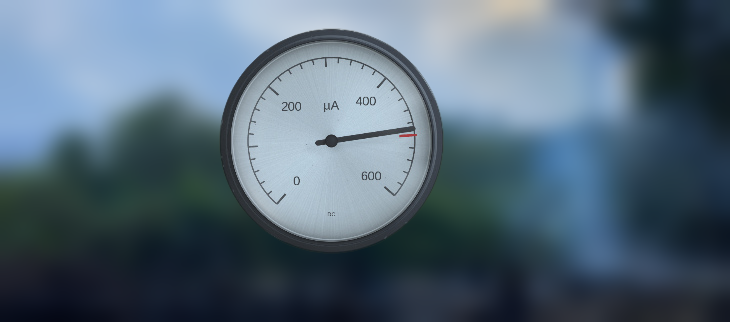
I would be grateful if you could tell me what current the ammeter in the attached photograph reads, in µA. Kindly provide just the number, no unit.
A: 490
